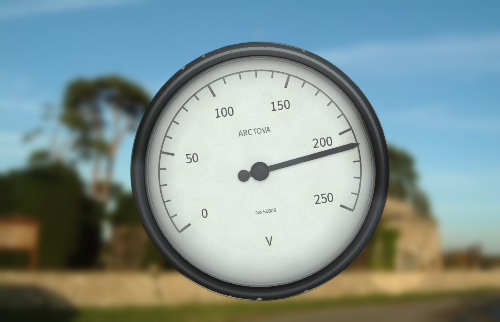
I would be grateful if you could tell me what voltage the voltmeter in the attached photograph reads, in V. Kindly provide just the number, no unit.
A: 210
